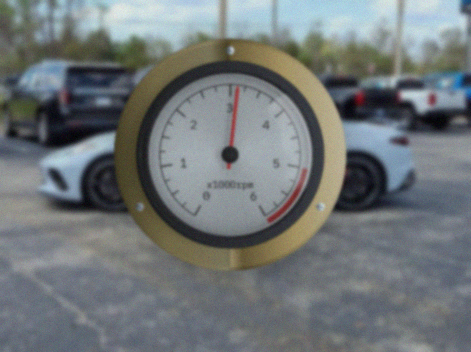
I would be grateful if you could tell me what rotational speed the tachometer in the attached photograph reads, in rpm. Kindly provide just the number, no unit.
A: 3125
